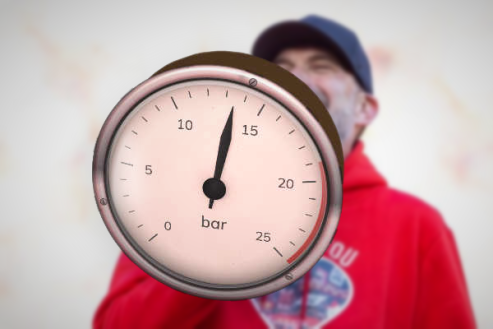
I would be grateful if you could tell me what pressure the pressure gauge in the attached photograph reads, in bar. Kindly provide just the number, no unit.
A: 13.5
